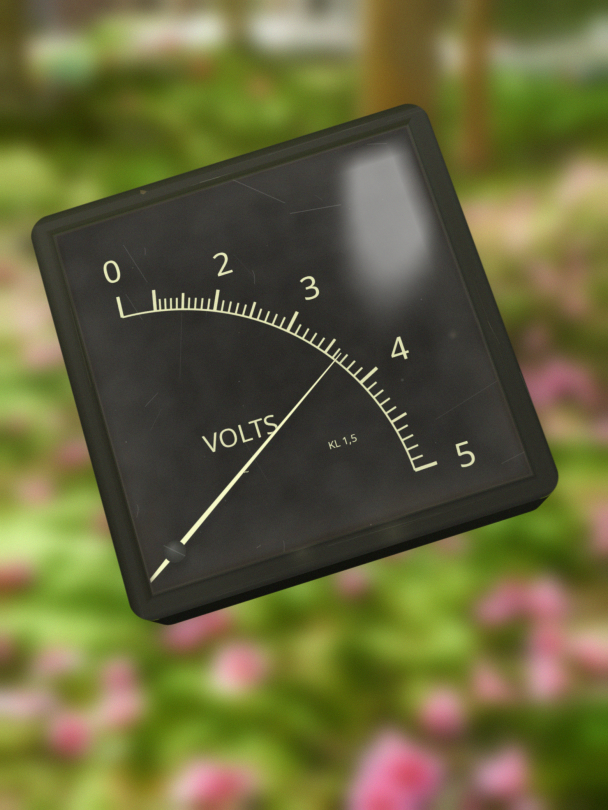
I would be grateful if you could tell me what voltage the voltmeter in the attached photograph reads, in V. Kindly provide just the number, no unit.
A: 3.65
